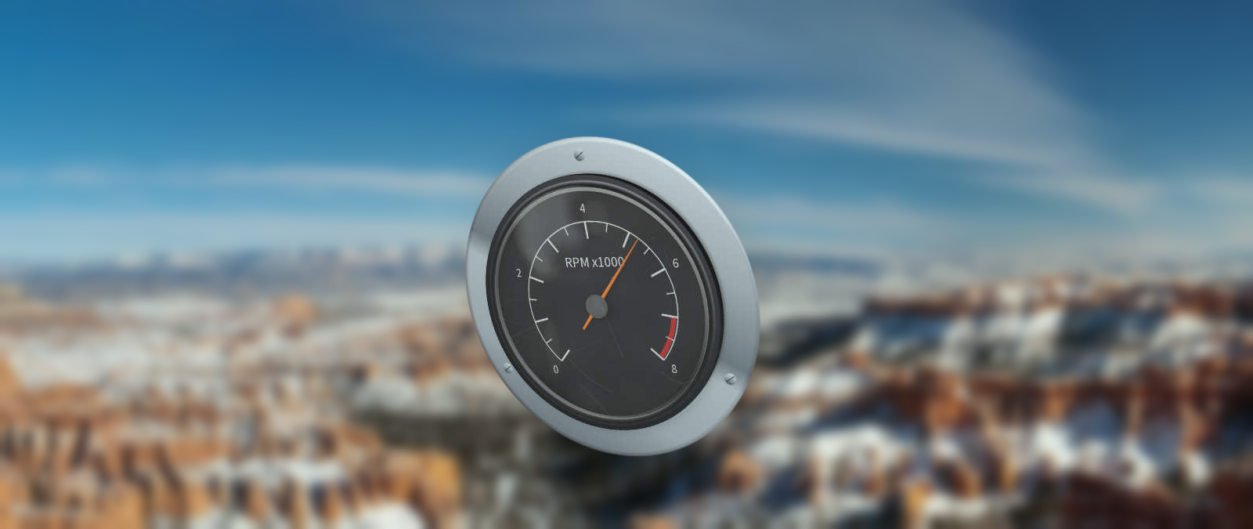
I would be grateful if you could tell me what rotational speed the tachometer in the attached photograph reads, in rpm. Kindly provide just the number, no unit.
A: 5250
